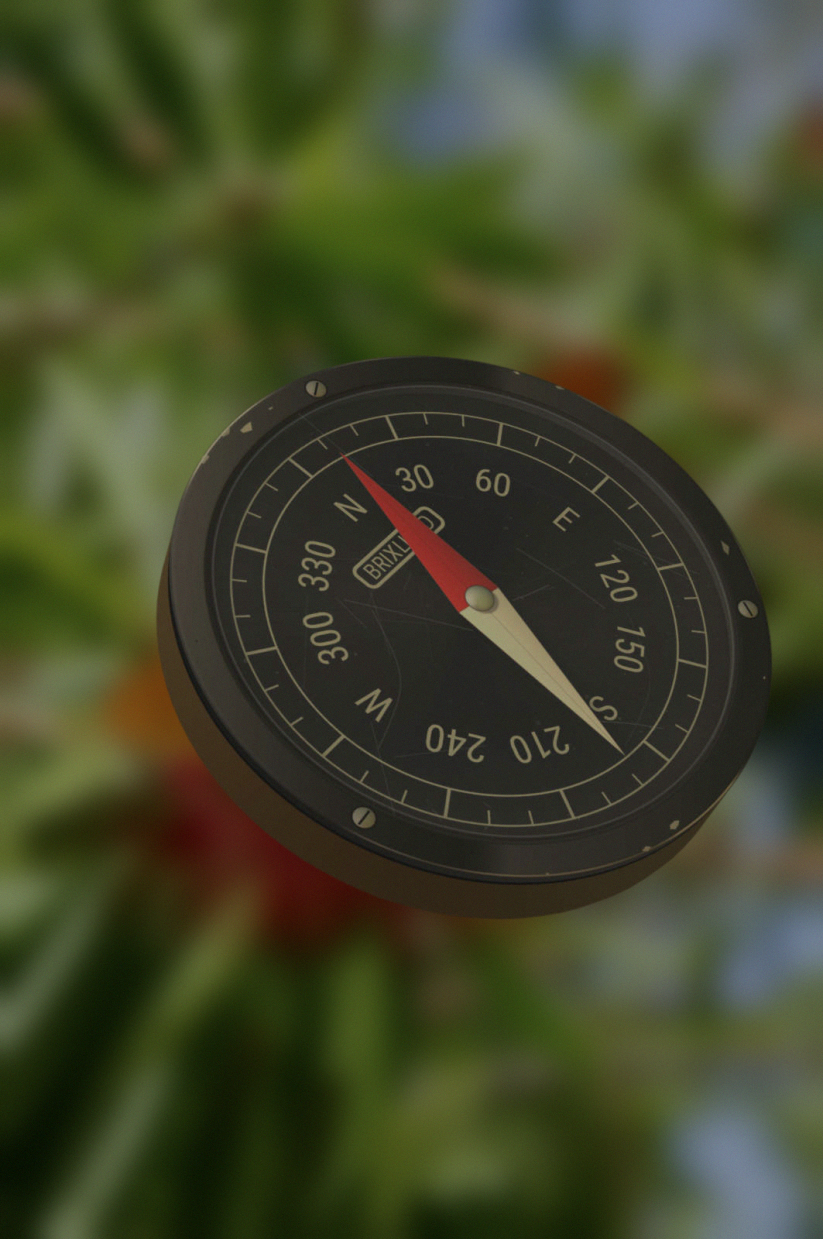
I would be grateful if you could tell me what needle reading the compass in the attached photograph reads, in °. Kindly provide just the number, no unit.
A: 10
